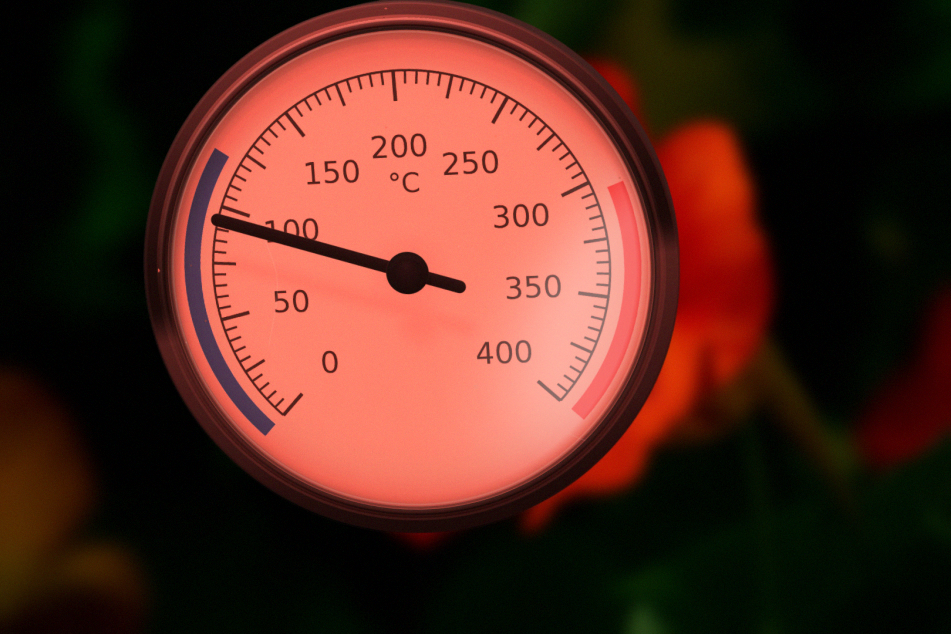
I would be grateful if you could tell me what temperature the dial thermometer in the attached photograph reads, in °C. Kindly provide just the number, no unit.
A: 95
